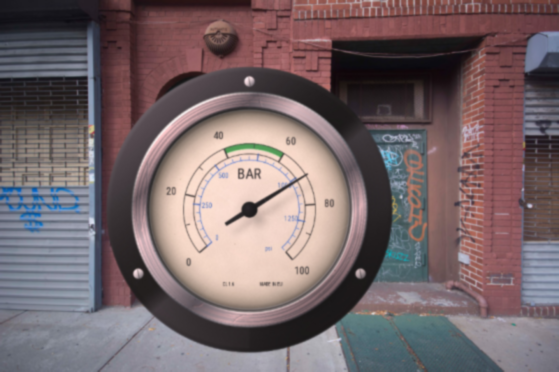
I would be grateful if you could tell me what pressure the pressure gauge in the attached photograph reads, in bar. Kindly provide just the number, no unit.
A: 70
